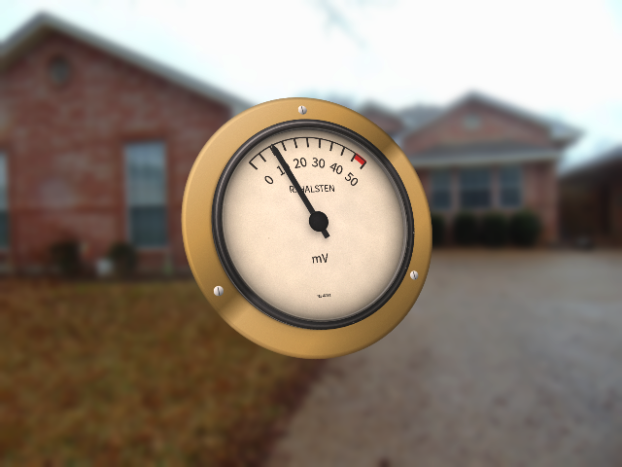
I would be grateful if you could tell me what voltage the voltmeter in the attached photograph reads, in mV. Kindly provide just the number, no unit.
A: 10
